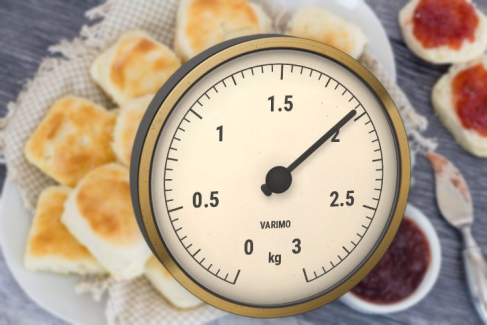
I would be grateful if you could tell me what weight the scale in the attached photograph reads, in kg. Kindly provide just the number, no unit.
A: 1.95
